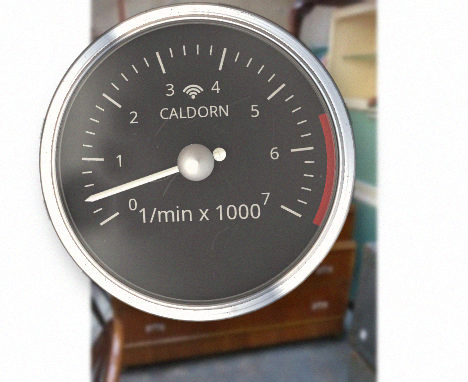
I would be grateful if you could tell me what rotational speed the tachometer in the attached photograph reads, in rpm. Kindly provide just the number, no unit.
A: 400
